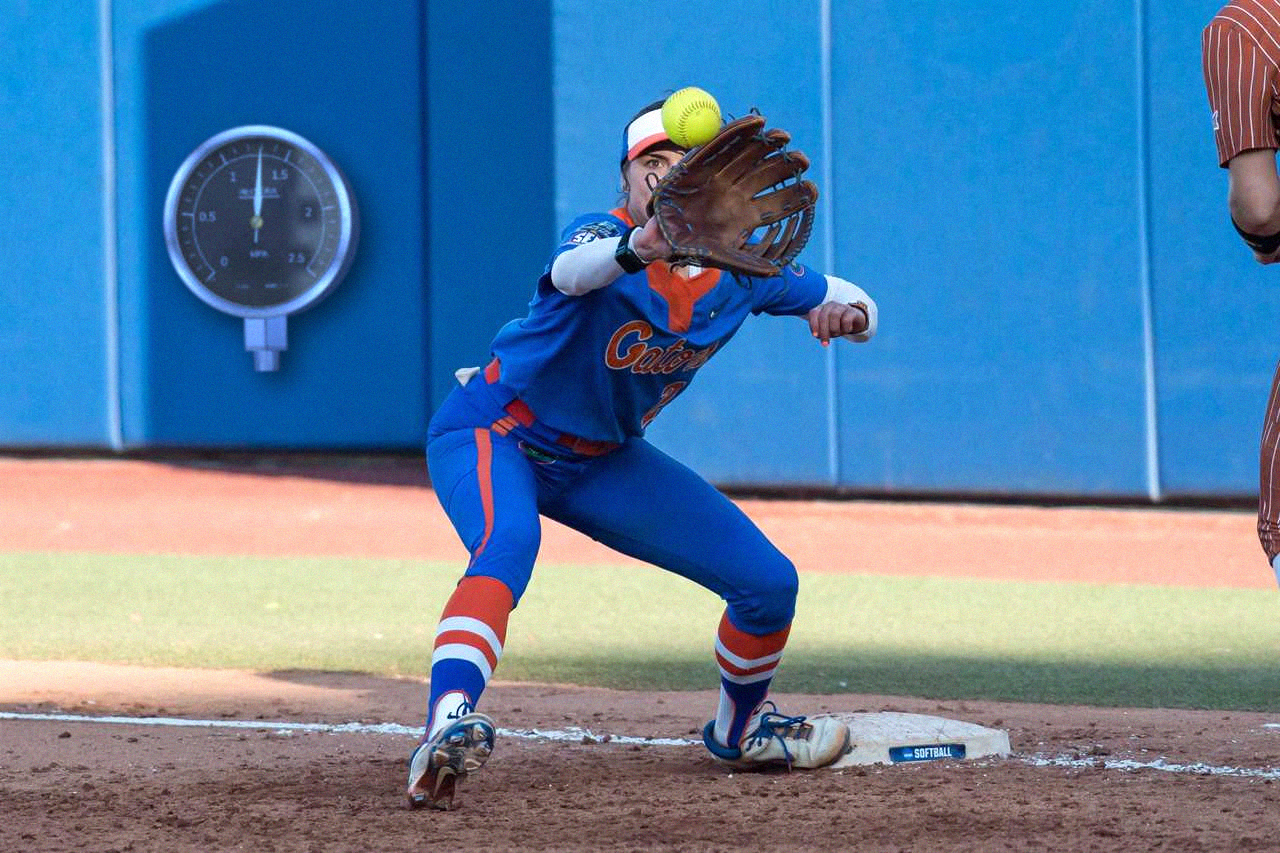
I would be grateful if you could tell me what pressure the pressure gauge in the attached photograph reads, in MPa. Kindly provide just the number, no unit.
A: 1.3
